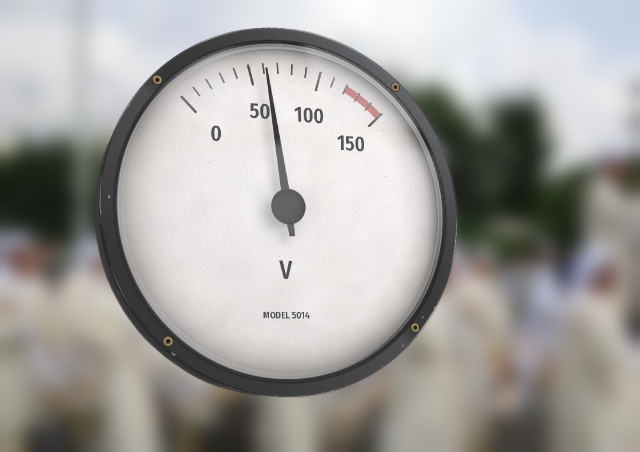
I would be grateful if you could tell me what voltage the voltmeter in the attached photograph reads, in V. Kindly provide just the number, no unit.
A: 60
